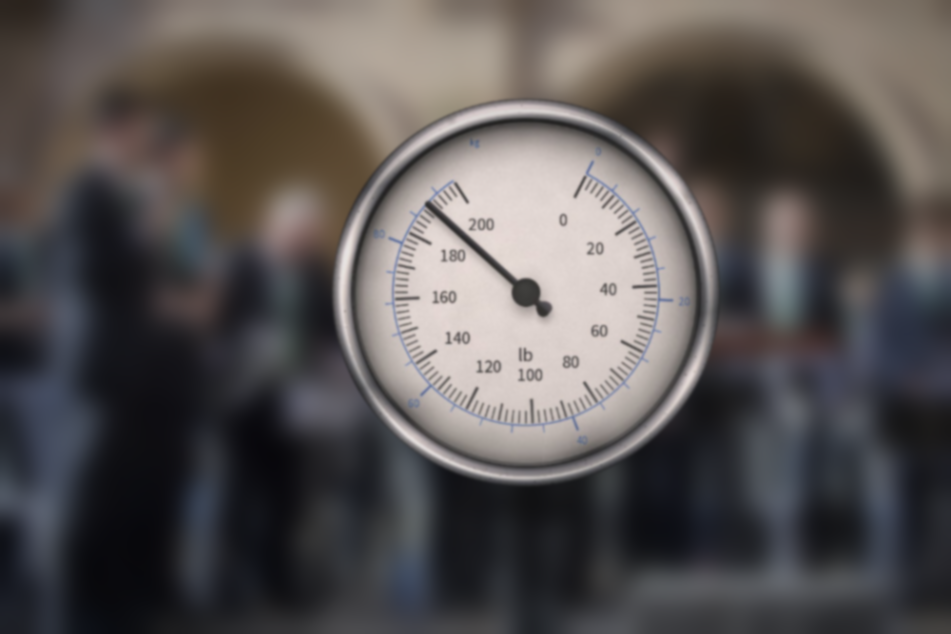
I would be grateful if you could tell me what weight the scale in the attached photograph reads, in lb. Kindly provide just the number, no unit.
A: 190
